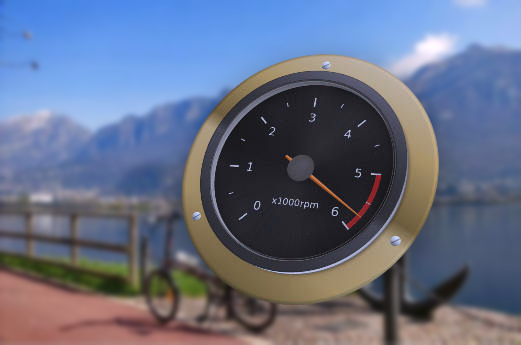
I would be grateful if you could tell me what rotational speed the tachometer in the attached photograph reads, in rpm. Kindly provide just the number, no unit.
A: 5750
